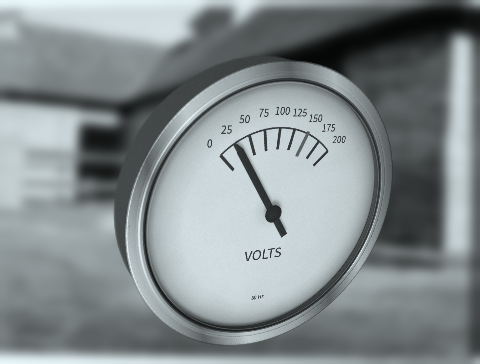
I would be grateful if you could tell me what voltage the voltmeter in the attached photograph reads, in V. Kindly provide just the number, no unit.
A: 25
